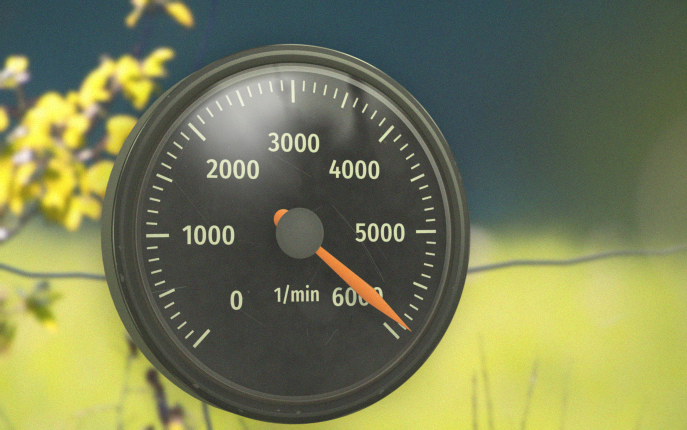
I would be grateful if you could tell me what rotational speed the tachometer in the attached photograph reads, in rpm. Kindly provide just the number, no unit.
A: 5900
